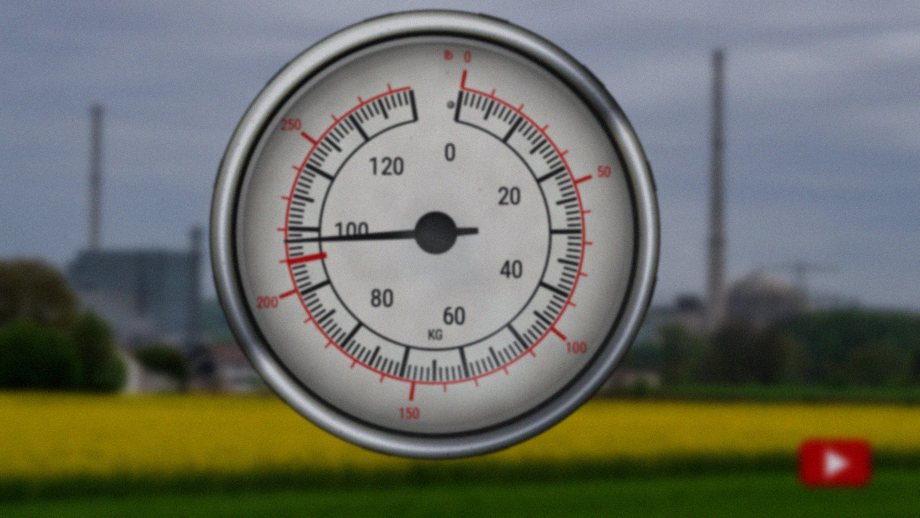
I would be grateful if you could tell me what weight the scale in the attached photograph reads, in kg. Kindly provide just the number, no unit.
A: 98
